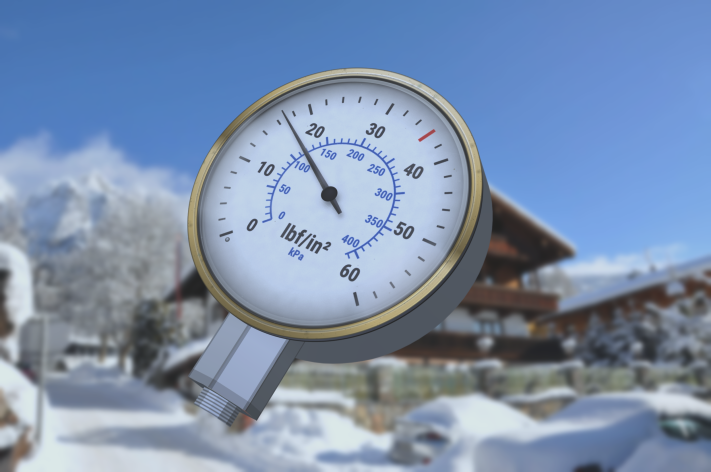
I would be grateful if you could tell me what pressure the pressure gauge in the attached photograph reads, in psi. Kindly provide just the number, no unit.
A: 17
